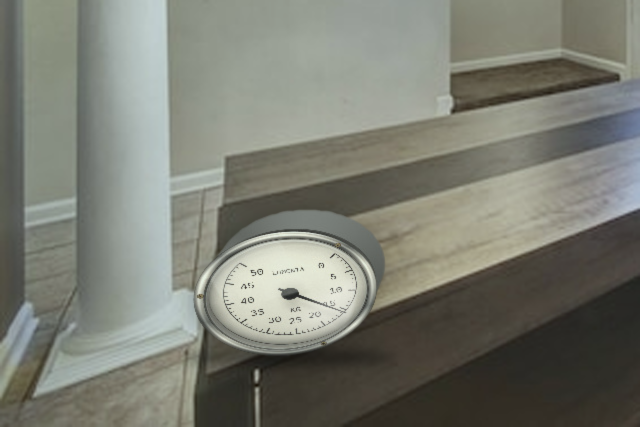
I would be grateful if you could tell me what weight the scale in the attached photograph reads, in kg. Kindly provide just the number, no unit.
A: 15
